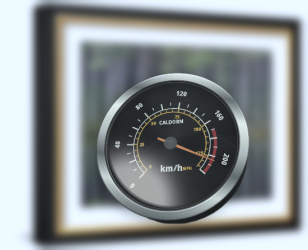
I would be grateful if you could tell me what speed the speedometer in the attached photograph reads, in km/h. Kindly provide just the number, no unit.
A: 205
